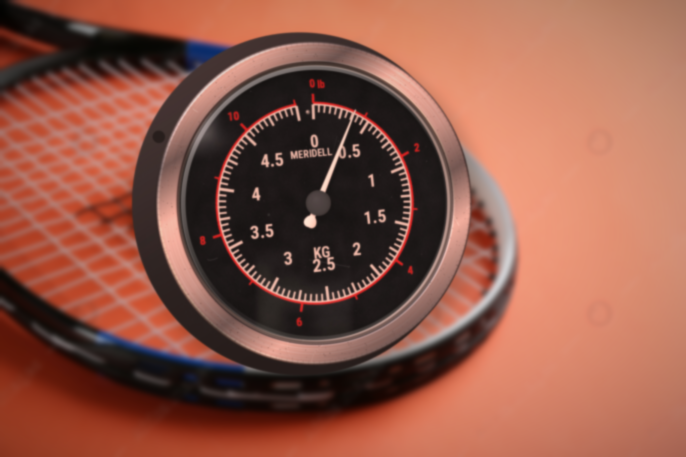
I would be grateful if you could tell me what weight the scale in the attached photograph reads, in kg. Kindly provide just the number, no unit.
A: 0.35
